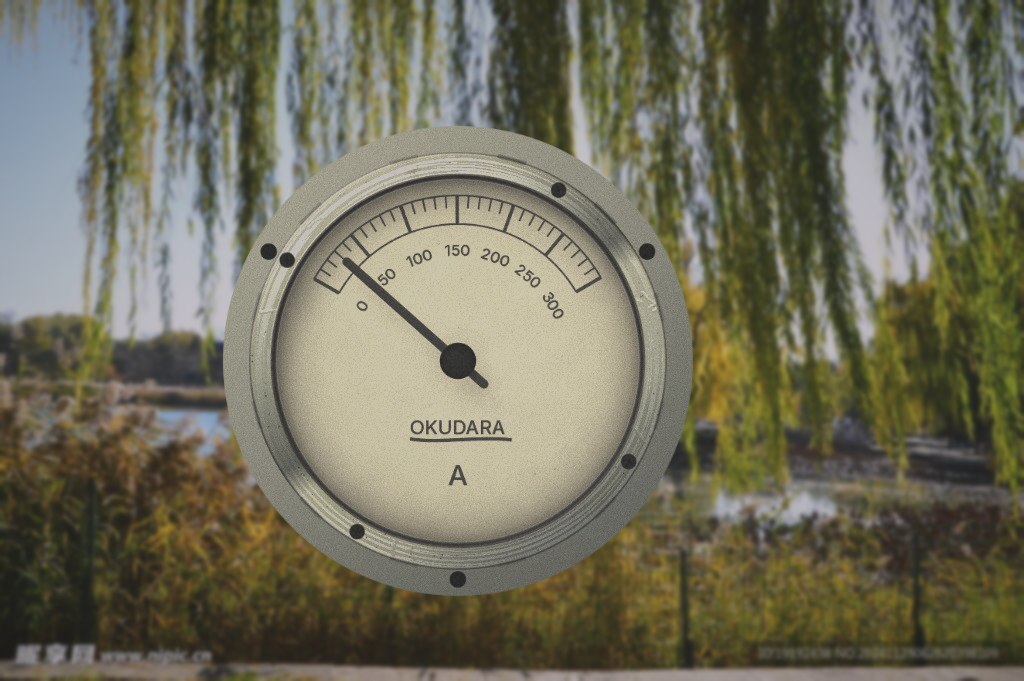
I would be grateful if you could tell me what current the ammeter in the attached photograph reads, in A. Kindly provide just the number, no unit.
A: 30
